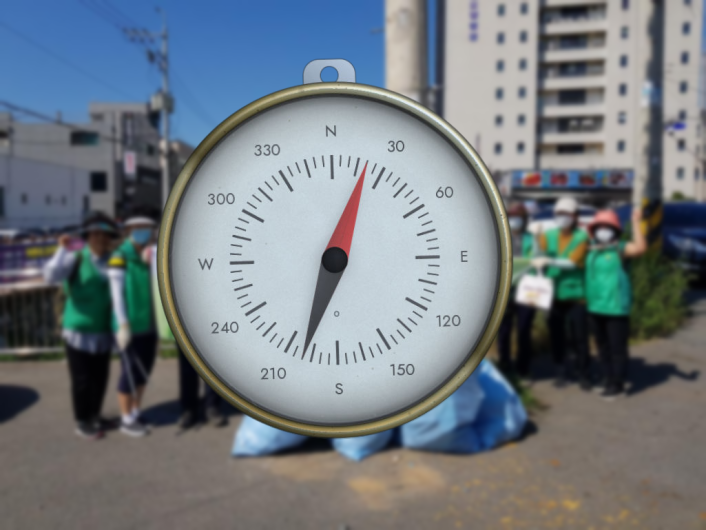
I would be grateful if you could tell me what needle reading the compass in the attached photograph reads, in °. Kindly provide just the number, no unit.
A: 20
